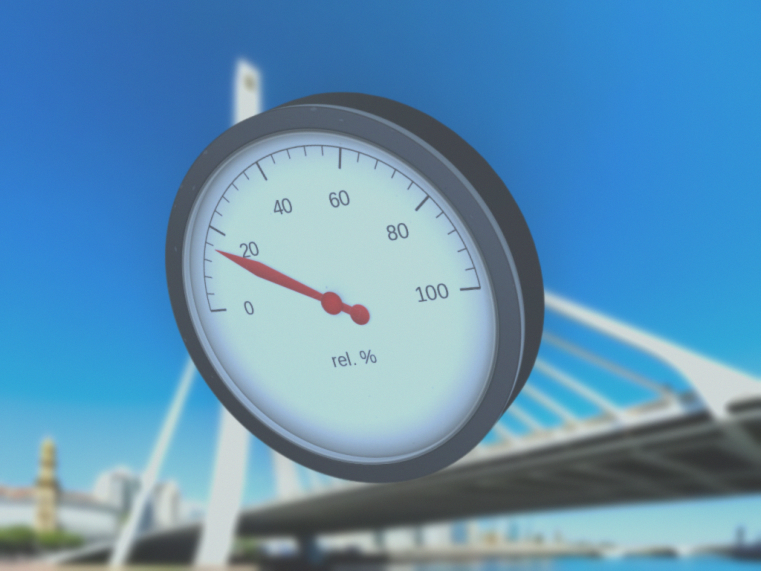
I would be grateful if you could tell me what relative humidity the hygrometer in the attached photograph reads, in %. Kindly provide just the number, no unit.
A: 16
